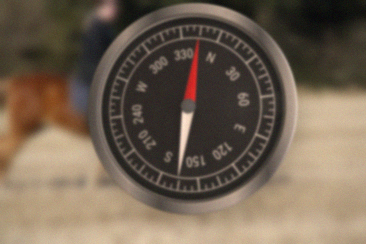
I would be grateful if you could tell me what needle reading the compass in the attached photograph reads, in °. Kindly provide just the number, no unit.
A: 345
